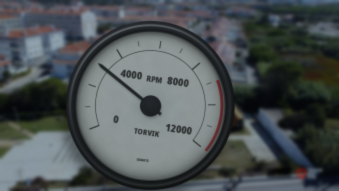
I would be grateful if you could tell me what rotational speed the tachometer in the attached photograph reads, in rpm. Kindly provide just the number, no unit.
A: 3000
